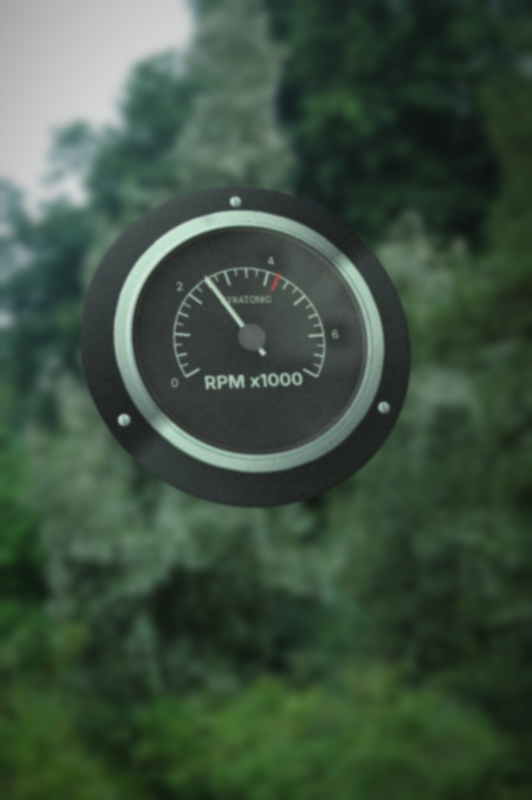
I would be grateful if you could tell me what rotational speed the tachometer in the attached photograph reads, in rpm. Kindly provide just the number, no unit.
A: 2500
